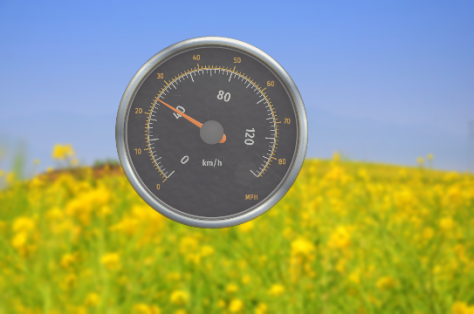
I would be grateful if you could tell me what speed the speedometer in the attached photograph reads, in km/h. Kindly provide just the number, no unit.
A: 40
